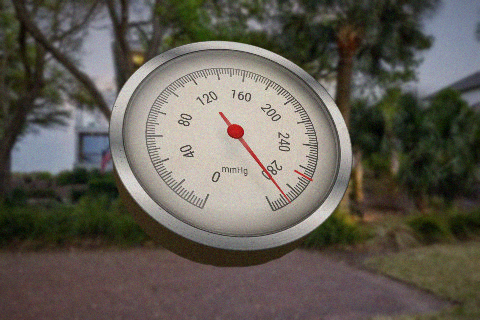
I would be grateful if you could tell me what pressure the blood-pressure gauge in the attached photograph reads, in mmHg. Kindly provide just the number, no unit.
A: 290
